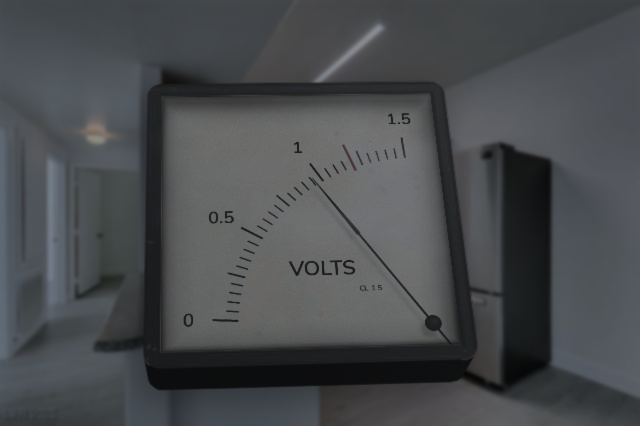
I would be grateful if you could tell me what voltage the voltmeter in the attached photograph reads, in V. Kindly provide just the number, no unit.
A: 0.95
